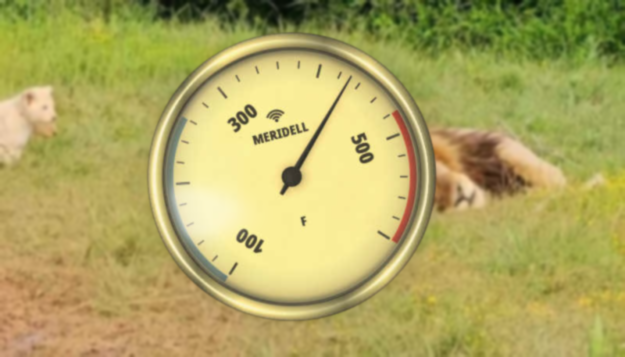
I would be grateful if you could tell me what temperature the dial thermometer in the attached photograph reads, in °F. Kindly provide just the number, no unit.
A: 430
